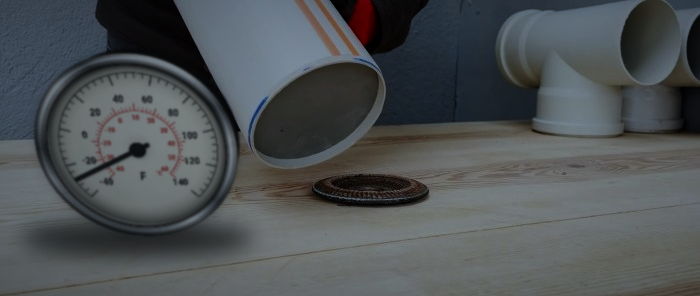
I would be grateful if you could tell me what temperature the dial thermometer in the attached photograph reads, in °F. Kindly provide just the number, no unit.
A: -28
